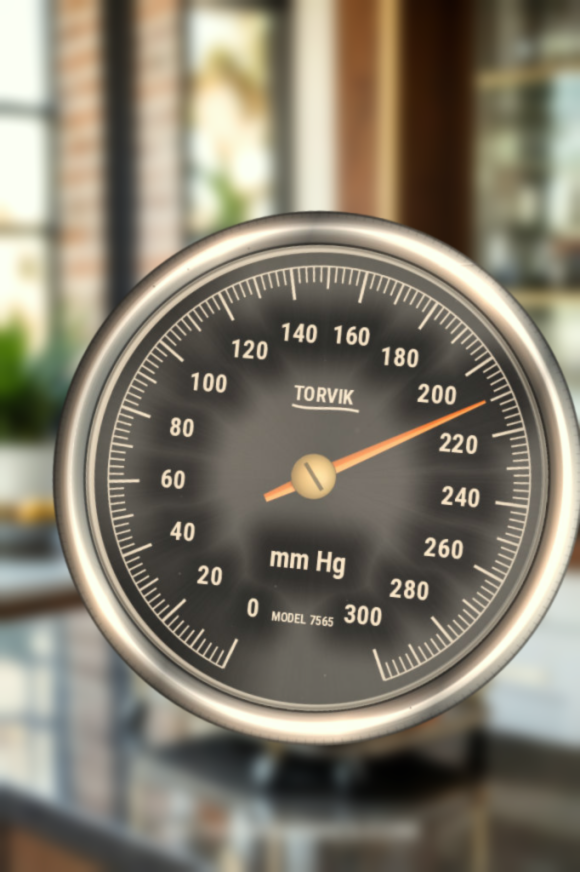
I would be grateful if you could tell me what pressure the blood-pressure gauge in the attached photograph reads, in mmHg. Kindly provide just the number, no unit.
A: 210
